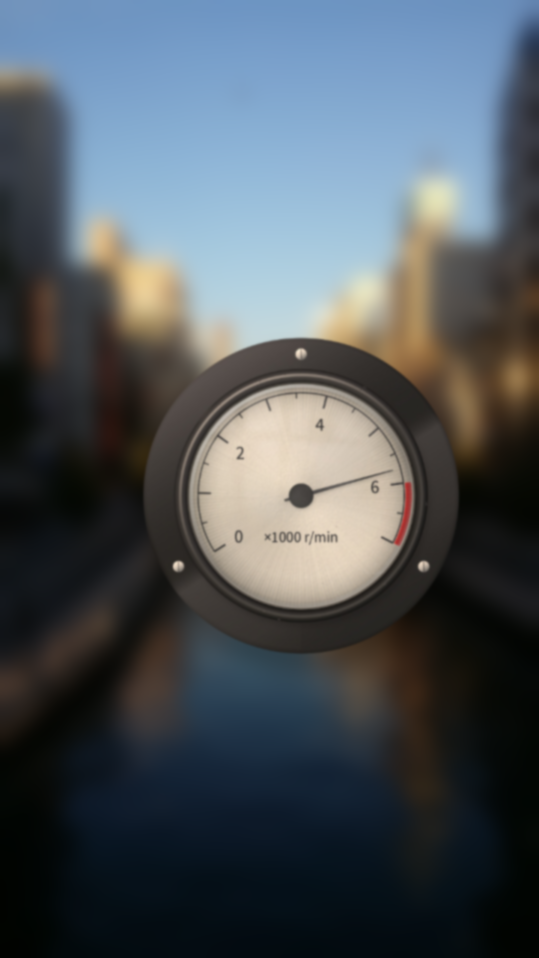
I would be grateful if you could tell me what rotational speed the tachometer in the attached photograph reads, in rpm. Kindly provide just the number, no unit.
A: 5750
